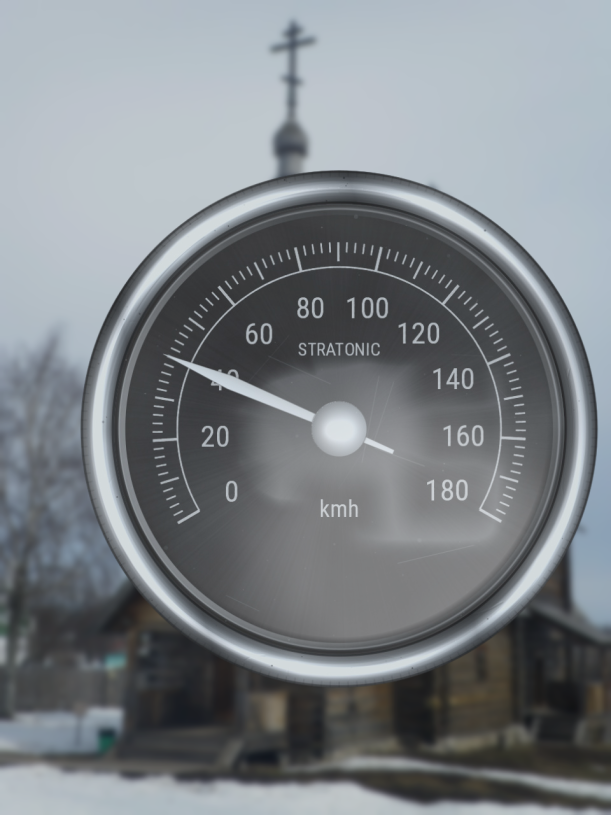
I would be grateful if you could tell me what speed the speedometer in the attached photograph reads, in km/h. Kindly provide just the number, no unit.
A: 40
